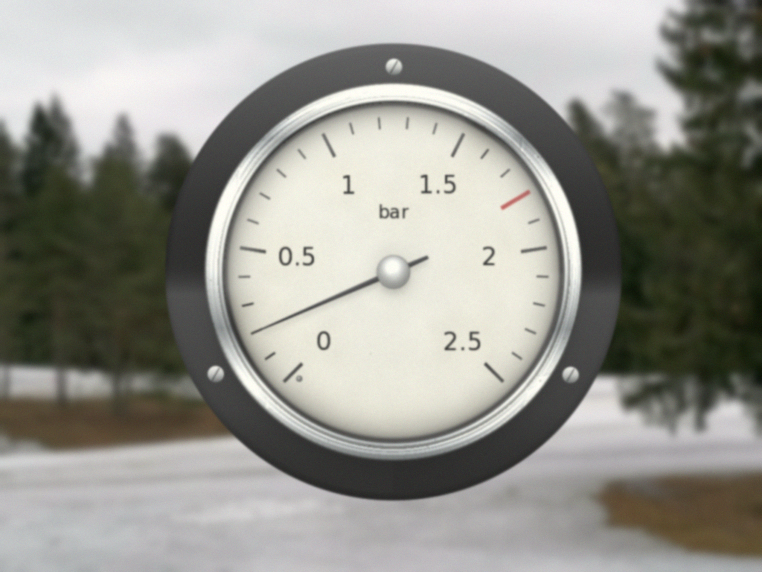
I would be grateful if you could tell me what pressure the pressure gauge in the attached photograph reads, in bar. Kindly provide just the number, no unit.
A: 0.2
